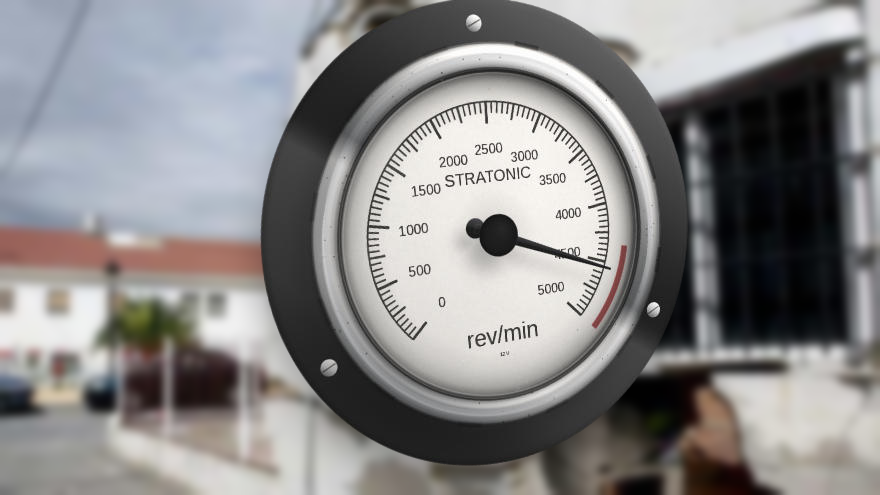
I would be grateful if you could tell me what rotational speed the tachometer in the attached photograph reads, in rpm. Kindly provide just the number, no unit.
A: 4550
